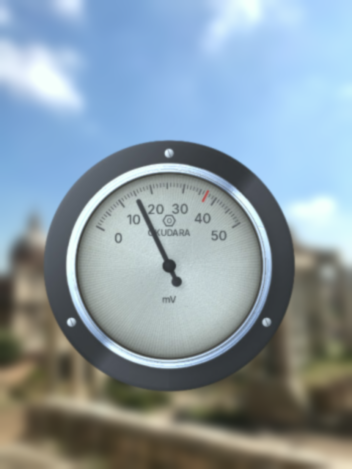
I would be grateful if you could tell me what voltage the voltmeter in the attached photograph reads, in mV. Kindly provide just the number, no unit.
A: 15
